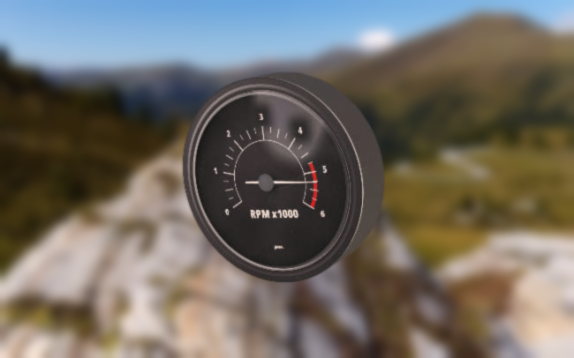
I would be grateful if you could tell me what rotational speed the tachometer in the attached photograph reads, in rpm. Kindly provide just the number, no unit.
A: 5250
